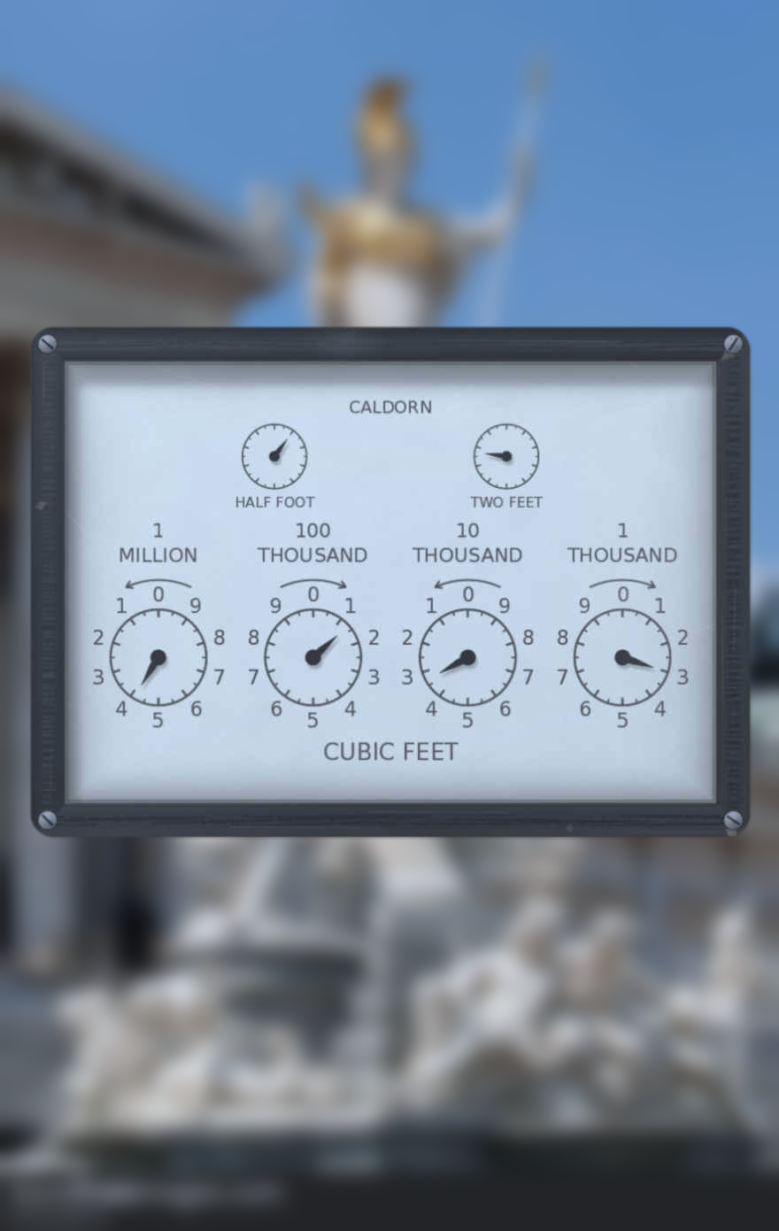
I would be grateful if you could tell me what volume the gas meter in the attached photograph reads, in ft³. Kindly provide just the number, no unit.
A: 413300
